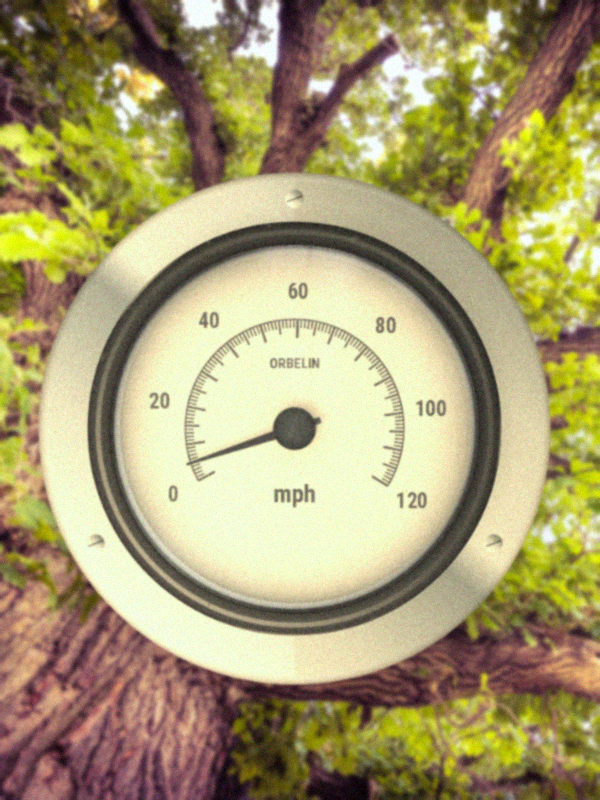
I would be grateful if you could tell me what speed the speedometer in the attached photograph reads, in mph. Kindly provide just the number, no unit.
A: 5
